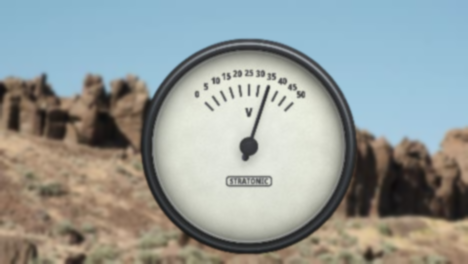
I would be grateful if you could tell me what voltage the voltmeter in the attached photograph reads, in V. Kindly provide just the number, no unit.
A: 35
